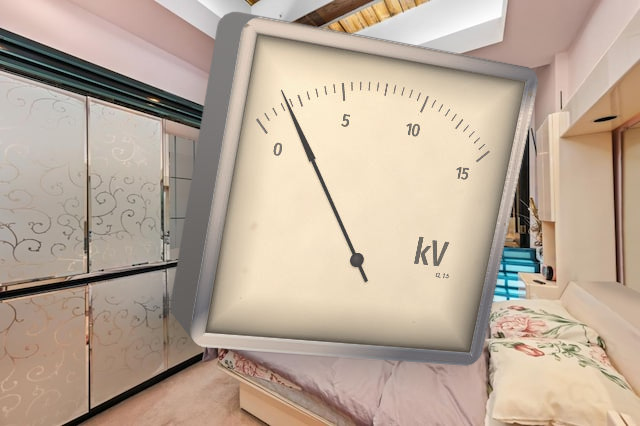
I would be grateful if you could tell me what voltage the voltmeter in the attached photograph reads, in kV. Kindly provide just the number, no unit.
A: 1.75
